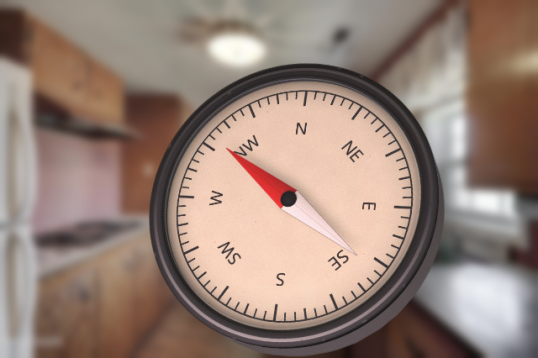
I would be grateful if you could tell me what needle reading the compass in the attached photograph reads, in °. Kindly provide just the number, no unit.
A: 305
